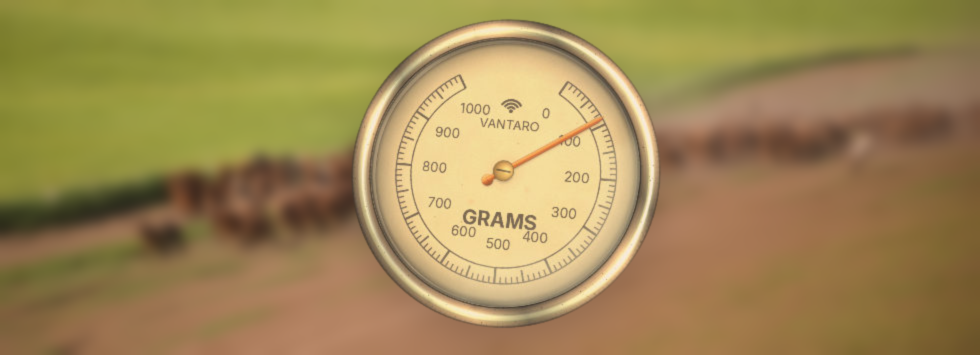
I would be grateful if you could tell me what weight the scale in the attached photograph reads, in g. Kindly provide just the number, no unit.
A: 90
